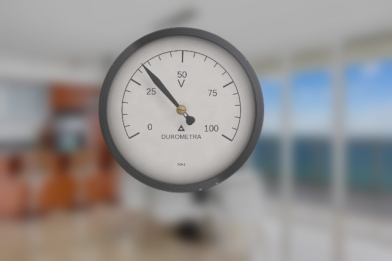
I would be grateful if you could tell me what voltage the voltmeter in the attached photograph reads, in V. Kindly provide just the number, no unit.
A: 32.5
